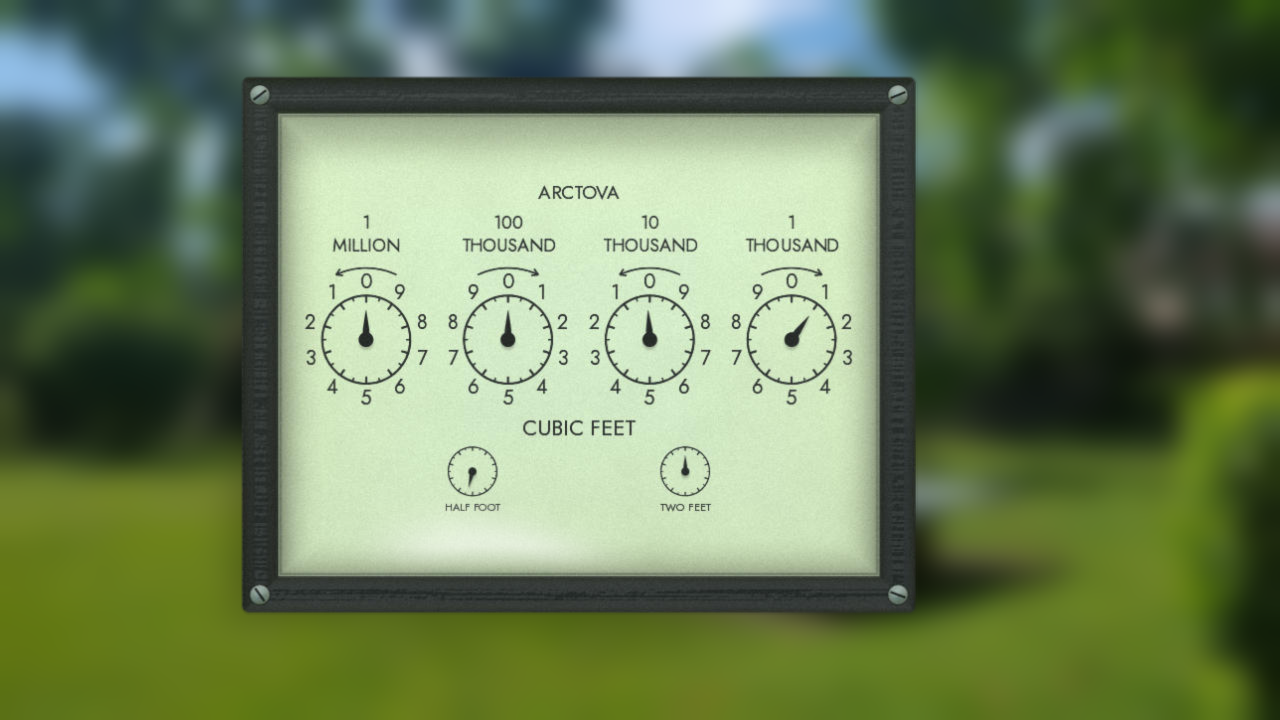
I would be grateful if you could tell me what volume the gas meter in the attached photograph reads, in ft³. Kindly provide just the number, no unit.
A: 100
